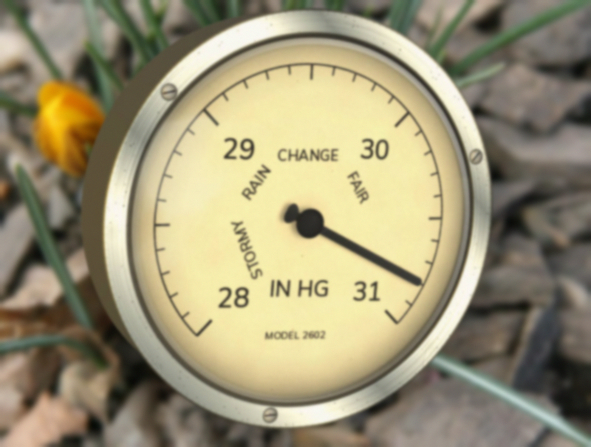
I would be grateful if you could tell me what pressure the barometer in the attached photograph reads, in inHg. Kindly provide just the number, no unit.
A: 30.8
